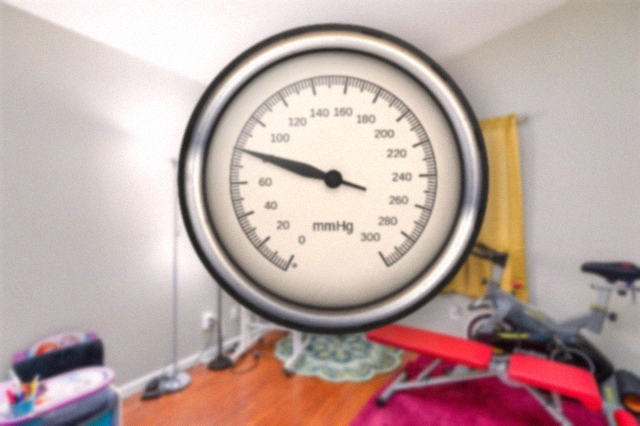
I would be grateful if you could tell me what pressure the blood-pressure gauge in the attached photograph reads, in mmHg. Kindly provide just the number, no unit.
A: 80
